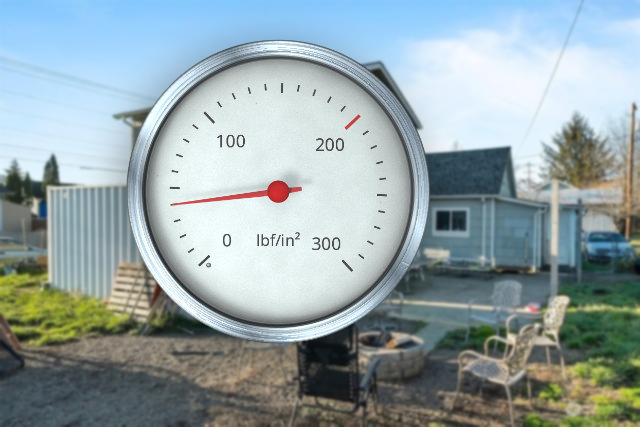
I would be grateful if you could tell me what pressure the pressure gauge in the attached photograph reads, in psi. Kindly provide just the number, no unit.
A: 40
